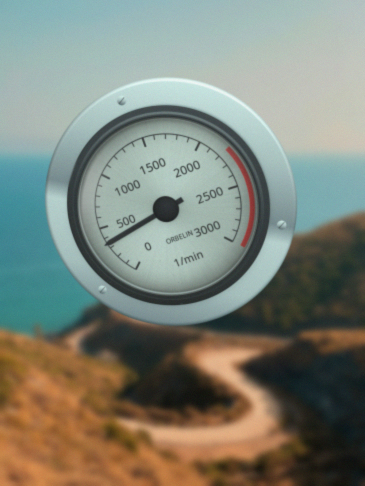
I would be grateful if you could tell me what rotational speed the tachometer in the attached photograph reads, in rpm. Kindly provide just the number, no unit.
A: 350
